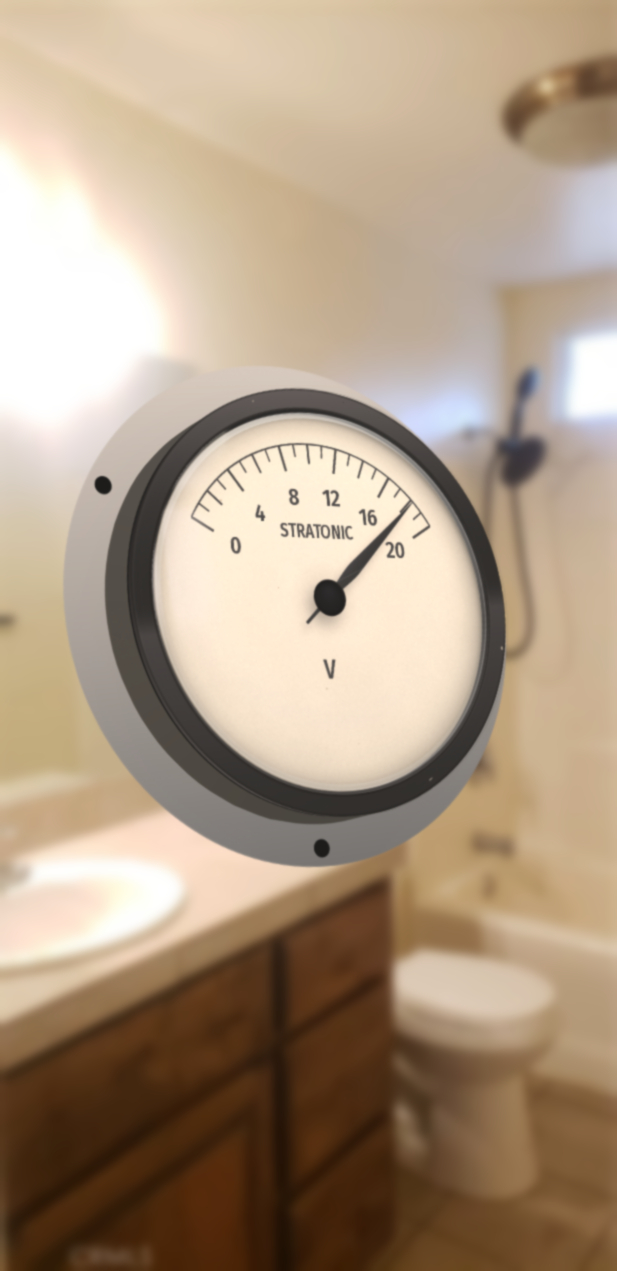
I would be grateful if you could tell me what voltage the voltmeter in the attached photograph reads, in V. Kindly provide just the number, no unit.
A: 18
